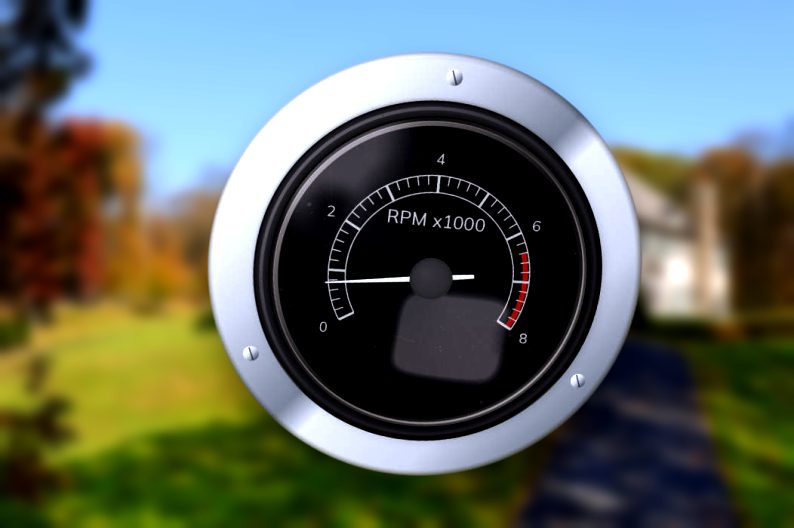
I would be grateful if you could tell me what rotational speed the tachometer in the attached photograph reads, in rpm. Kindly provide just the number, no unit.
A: 800
